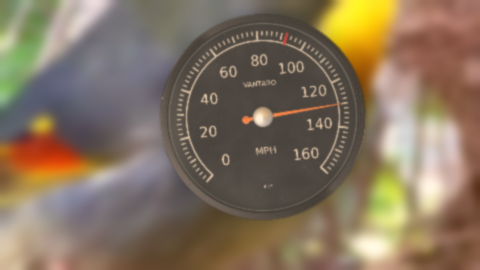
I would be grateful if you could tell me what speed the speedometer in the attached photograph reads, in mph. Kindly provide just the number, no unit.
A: 130
